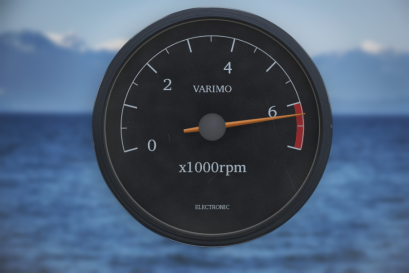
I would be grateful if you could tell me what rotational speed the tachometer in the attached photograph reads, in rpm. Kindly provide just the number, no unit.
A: 6250
